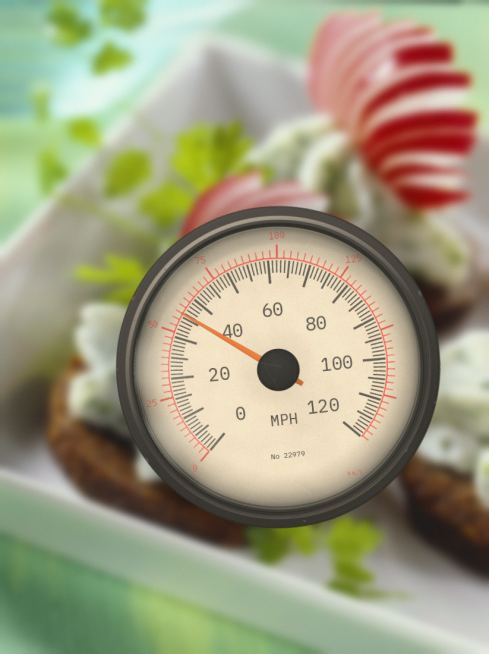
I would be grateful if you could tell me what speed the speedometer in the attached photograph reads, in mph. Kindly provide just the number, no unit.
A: 36
